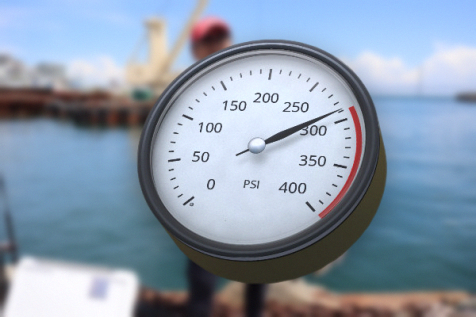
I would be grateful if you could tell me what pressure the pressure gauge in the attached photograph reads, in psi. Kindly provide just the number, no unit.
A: 290
